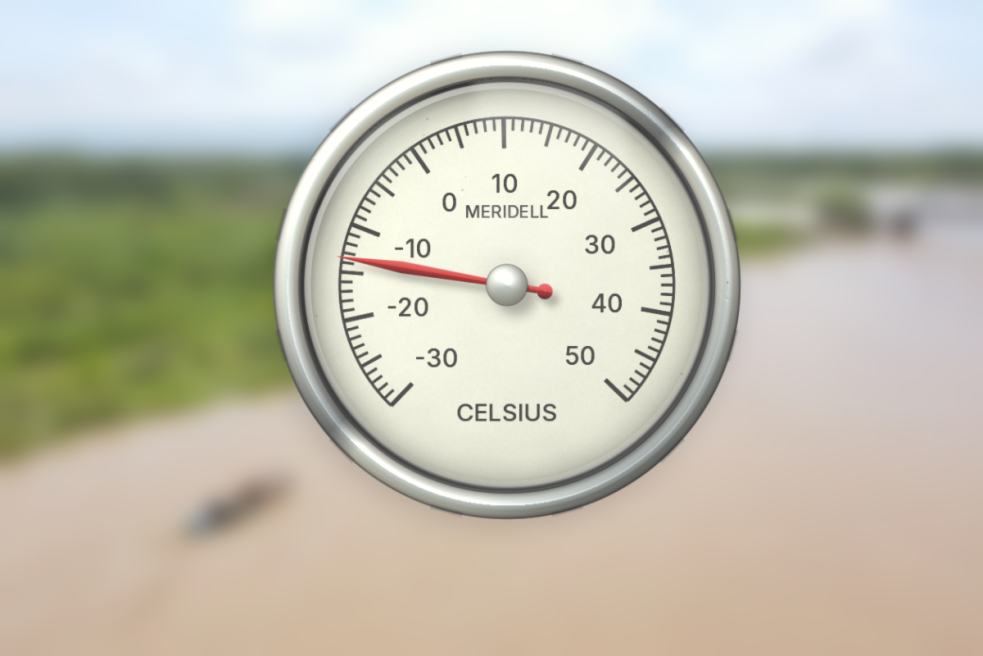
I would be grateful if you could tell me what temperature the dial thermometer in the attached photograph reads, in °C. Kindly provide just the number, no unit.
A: -13.5
